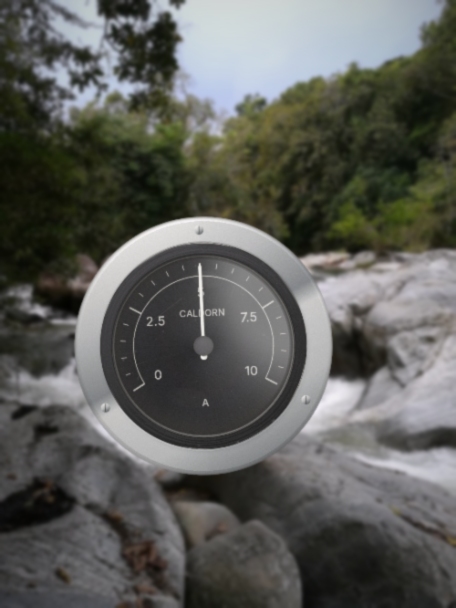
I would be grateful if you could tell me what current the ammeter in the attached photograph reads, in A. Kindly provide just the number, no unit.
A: 5
